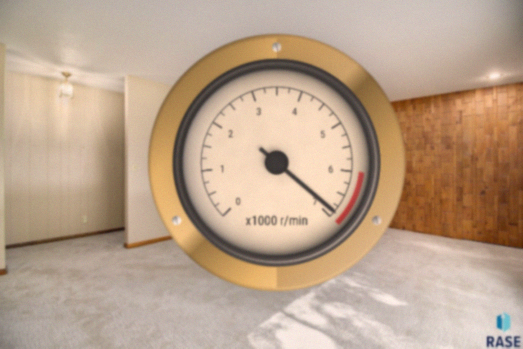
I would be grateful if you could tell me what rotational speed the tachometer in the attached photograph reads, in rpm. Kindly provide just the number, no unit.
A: 6875
